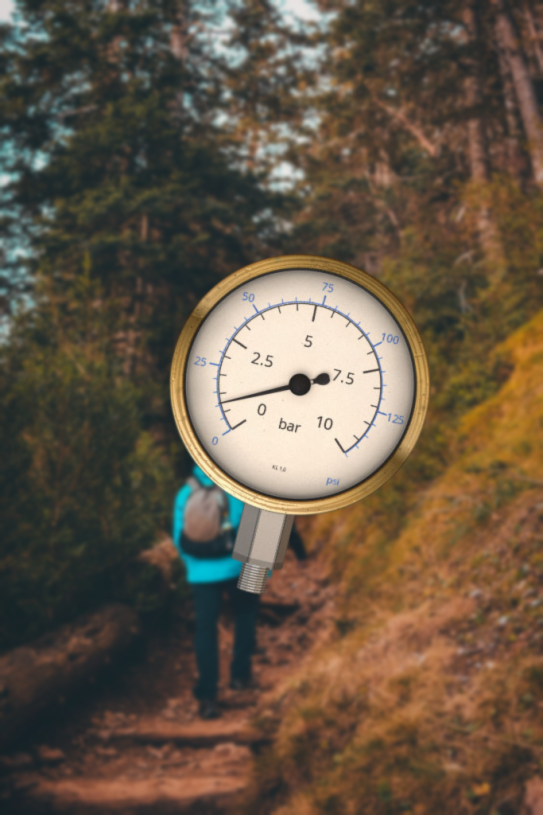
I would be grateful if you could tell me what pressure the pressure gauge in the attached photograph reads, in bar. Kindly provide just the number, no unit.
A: 0.75
